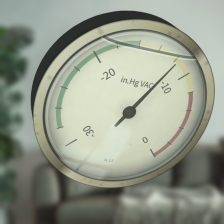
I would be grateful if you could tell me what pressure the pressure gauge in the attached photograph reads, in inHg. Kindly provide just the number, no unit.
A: -12
